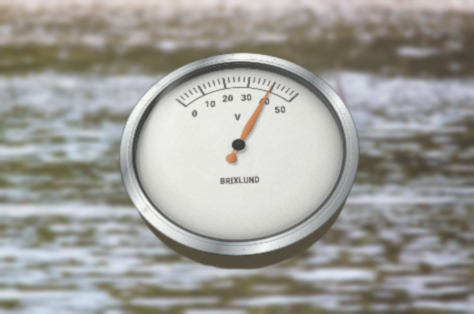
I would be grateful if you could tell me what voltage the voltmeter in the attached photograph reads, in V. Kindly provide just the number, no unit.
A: 40
